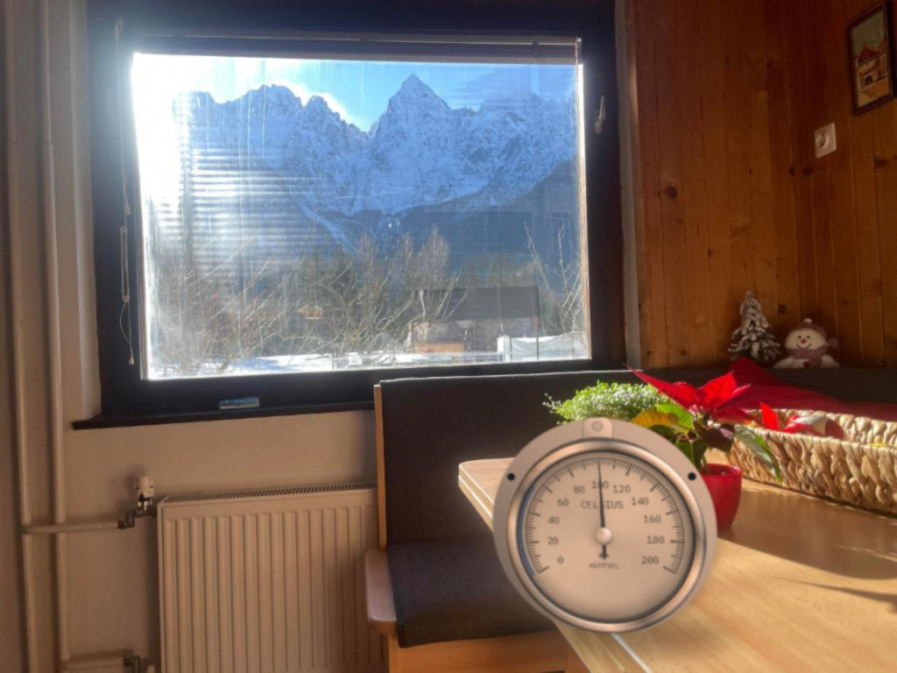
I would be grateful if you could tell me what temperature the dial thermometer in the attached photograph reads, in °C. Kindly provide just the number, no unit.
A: 100
